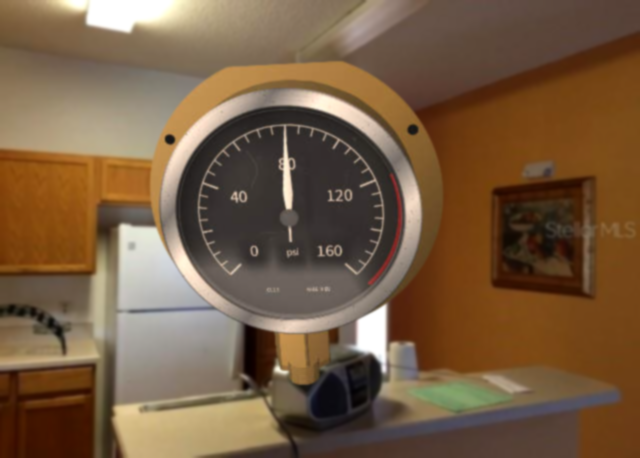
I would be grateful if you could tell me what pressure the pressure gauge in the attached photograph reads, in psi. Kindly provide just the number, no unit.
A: 80
